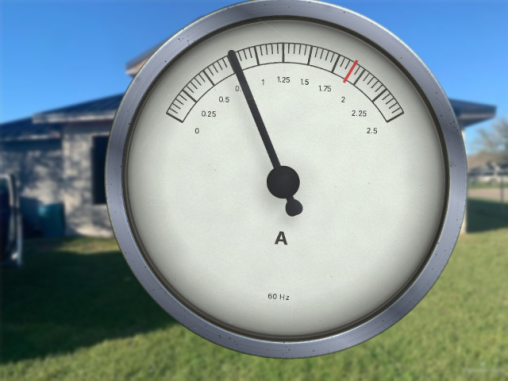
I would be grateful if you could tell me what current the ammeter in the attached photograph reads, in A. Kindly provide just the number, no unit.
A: 0.8
